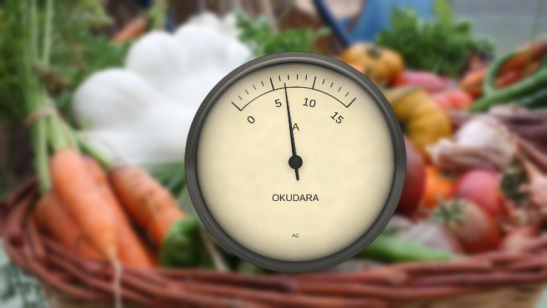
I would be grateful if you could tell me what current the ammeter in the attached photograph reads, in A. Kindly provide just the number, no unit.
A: 6.5
